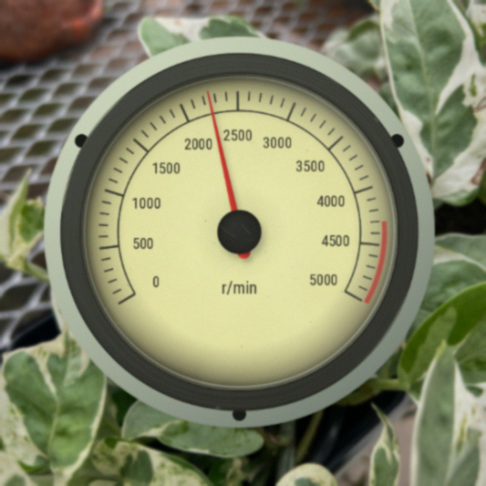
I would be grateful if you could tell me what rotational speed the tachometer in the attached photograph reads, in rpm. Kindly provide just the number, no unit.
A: 2250
